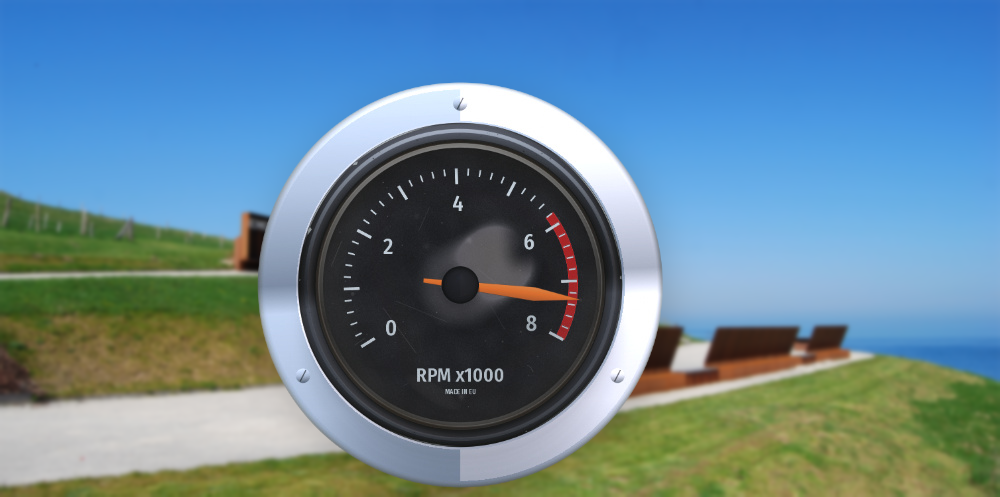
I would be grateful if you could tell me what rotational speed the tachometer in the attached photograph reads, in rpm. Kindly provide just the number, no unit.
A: 7300
